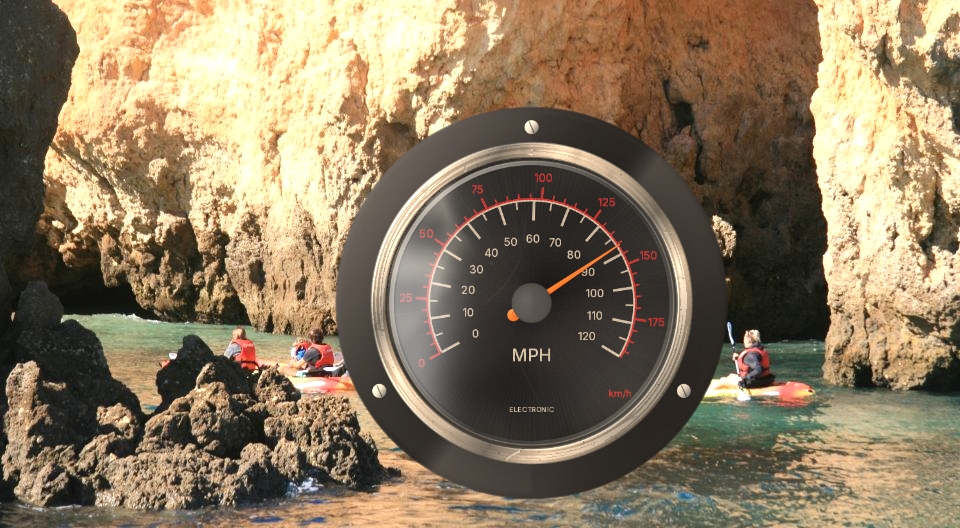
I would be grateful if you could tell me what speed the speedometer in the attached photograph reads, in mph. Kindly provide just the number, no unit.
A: 87.5
